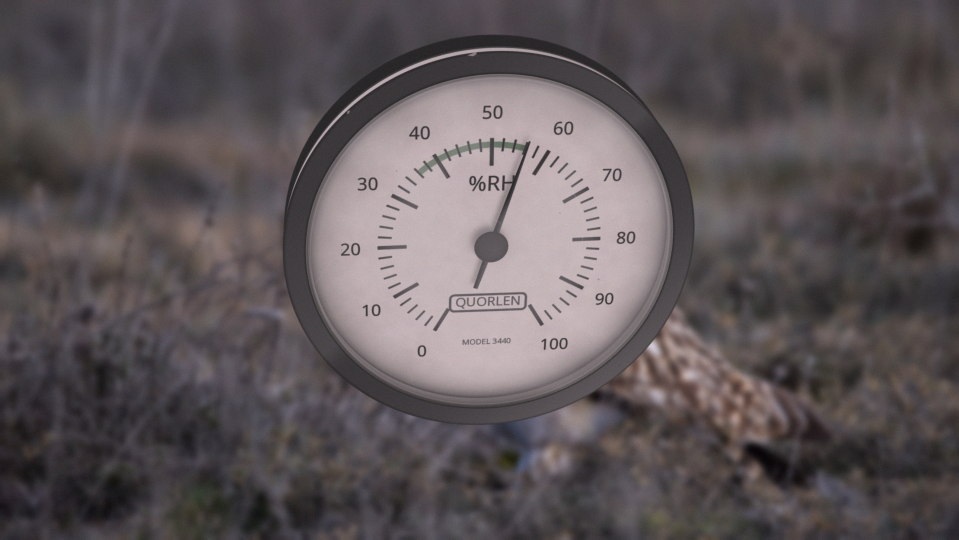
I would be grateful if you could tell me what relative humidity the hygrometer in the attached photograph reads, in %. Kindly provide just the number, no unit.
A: 56
